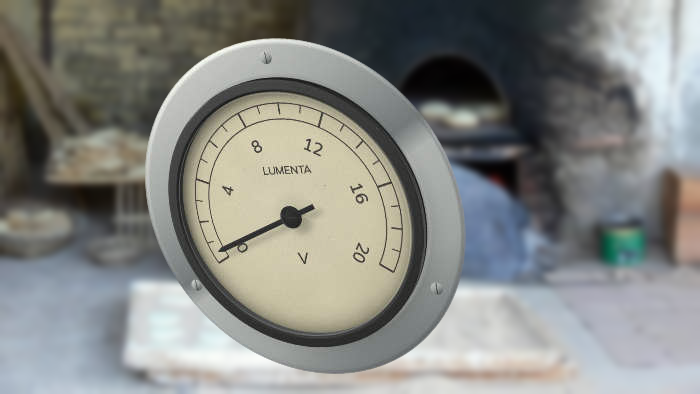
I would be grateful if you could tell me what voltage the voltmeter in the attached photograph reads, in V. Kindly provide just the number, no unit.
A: 0.5
